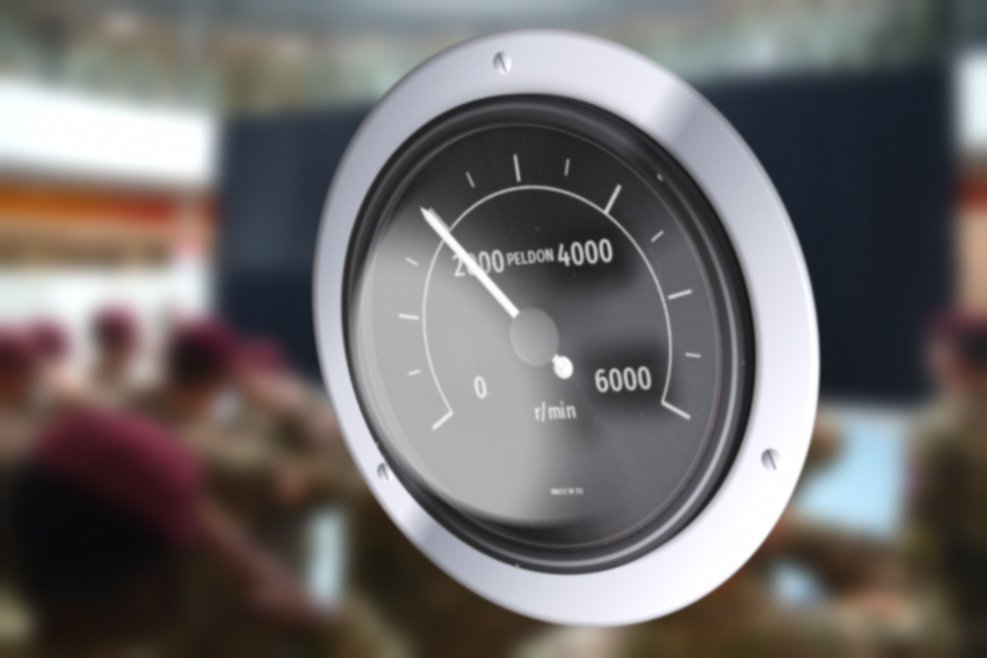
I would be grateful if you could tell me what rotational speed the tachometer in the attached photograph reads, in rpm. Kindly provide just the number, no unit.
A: 2000
